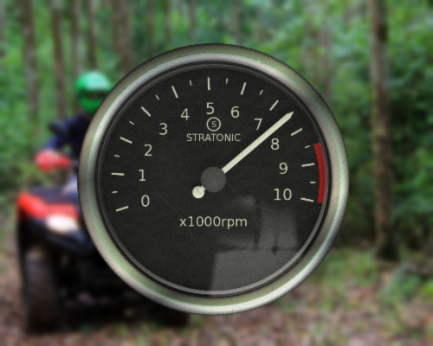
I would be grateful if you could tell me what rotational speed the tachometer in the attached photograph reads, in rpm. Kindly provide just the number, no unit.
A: 7500
